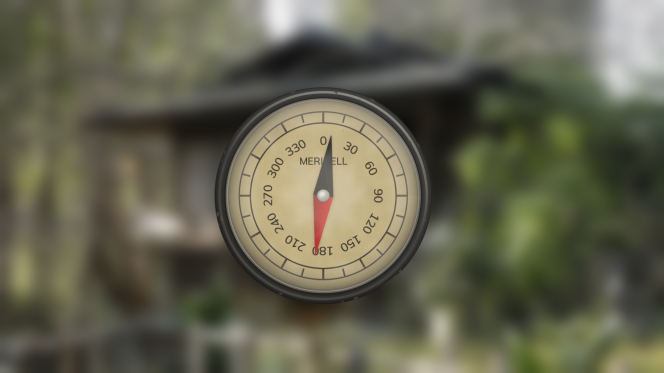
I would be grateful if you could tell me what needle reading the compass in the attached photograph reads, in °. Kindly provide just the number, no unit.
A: 187.5
